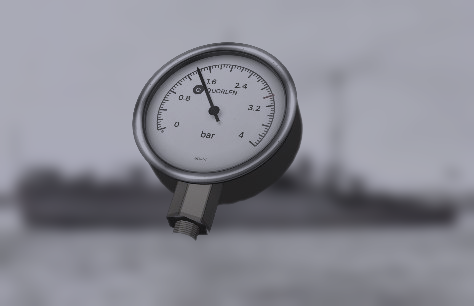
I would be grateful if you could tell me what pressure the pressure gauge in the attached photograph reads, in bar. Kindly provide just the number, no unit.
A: 1.4
